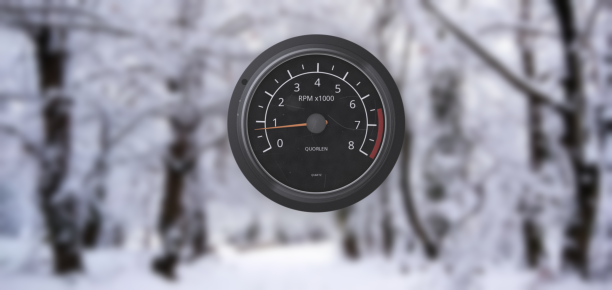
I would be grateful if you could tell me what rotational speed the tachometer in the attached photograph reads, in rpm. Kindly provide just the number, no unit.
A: 750
